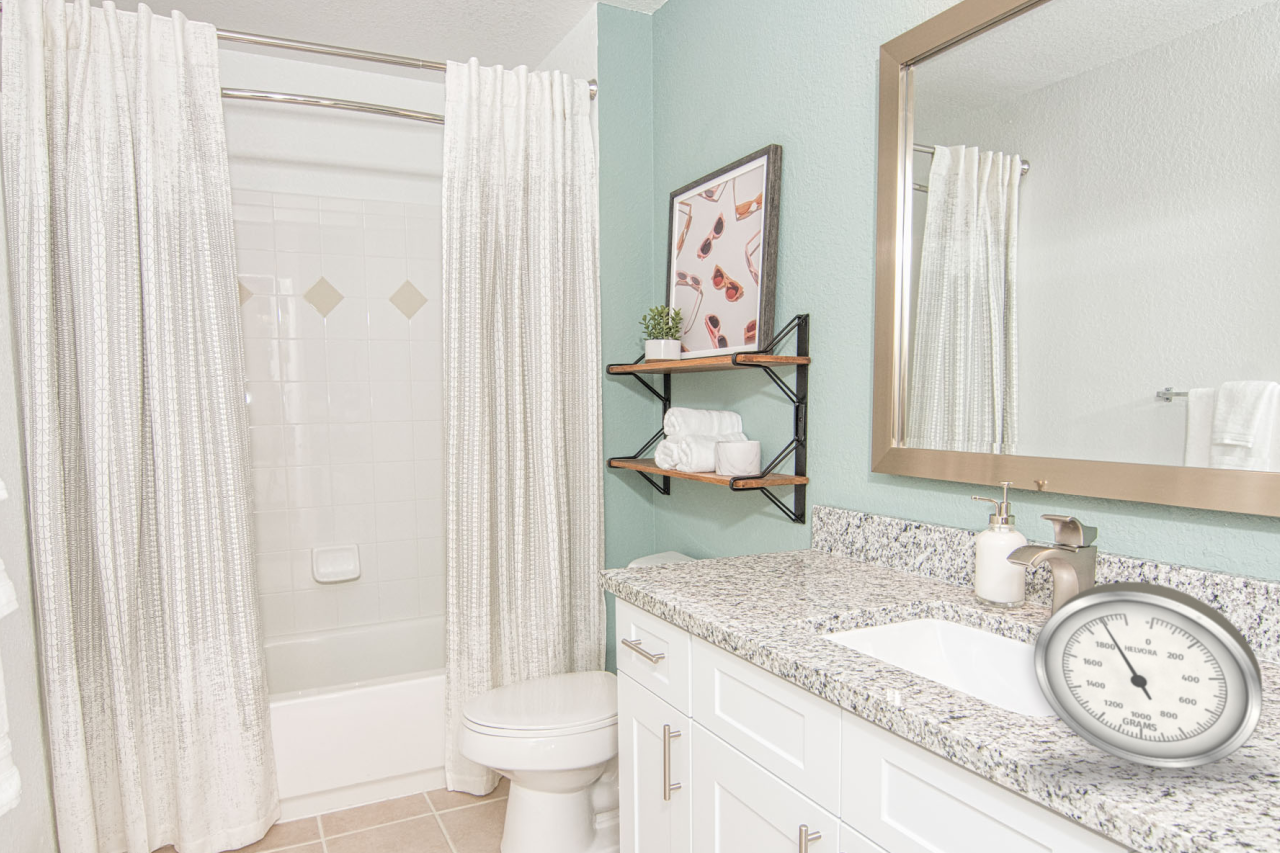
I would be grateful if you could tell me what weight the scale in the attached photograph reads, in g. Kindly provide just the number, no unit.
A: 1900
